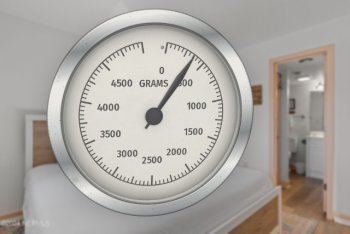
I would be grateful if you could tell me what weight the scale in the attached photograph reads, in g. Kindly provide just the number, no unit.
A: 350
